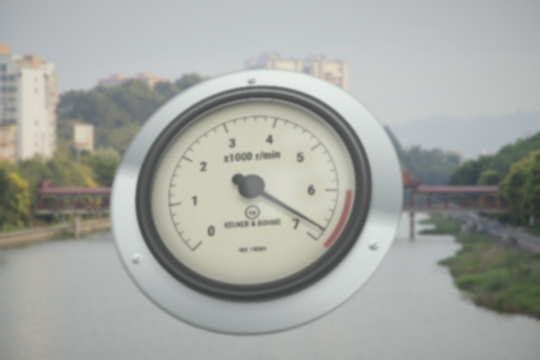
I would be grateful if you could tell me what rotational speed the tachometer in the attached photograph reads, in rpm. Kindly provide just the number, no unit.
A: 6800
